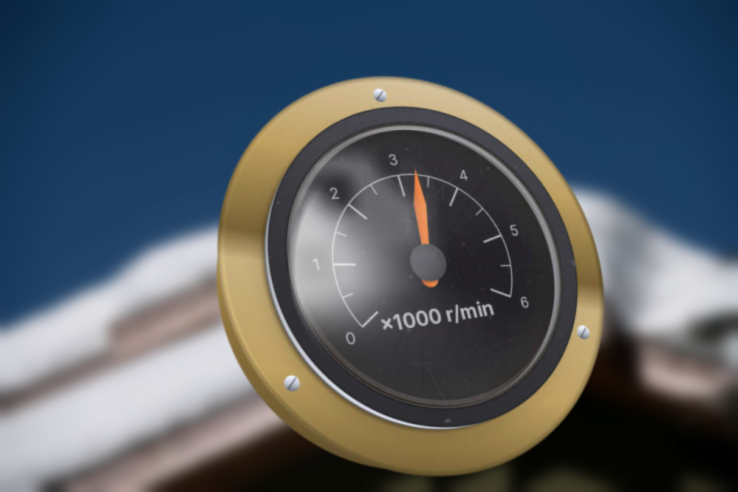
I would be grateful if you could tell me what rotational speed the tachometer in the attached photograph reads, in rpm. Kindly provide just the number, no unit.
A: 3250
